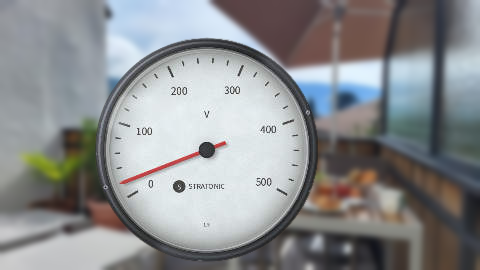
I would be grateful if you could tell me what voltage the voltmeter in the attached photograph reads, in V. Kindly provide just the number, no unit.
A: 20
